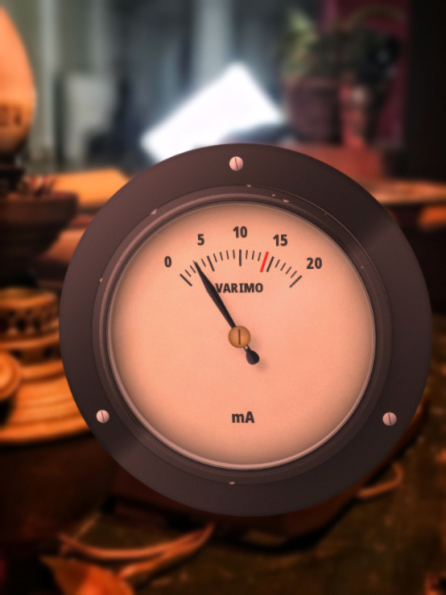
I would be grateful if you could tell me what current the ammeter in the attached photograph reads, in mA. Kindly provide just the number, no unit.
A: 3
